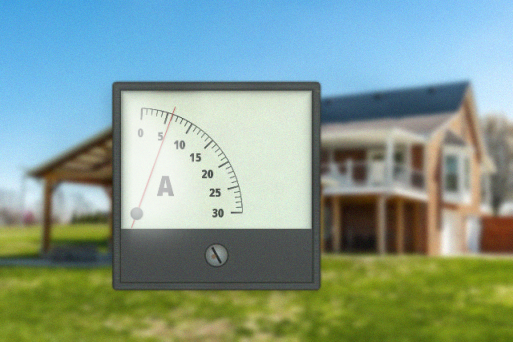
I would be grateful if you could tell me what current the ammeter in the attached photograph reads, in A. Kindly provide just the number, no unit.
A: 6
